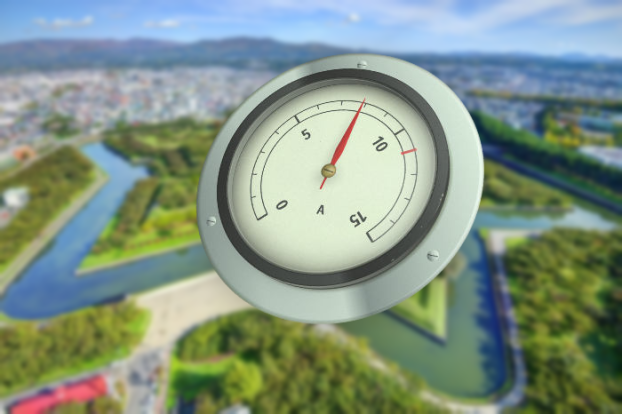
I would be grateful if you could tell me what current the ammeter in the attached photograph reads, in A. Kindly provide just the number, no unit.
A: 8
